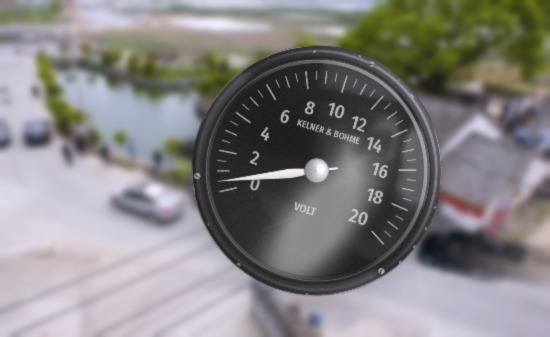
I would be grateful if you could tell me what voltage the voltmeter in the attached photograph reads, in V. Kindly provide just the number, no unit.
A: 0.5
